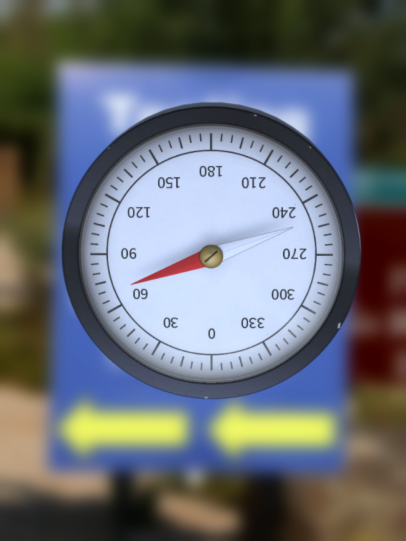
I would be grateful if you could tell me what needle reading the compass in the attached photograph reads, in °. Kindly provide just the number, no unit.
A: 70
